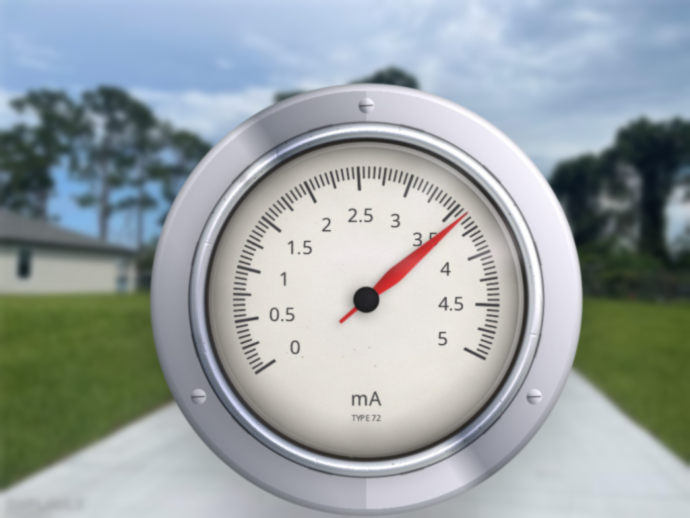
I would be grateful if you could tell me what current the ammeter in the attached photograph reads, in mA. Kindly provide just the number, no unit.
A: 3.6
